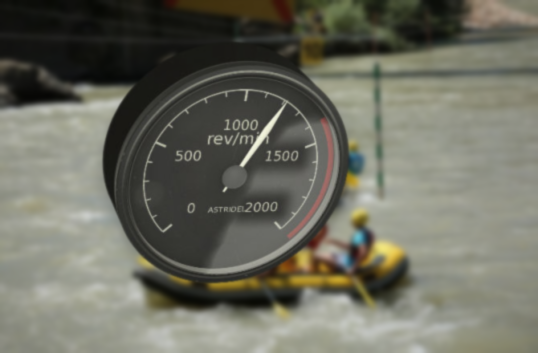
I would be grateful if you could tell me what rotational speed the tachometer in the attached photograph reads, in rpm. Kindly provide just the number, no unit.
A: 1200
